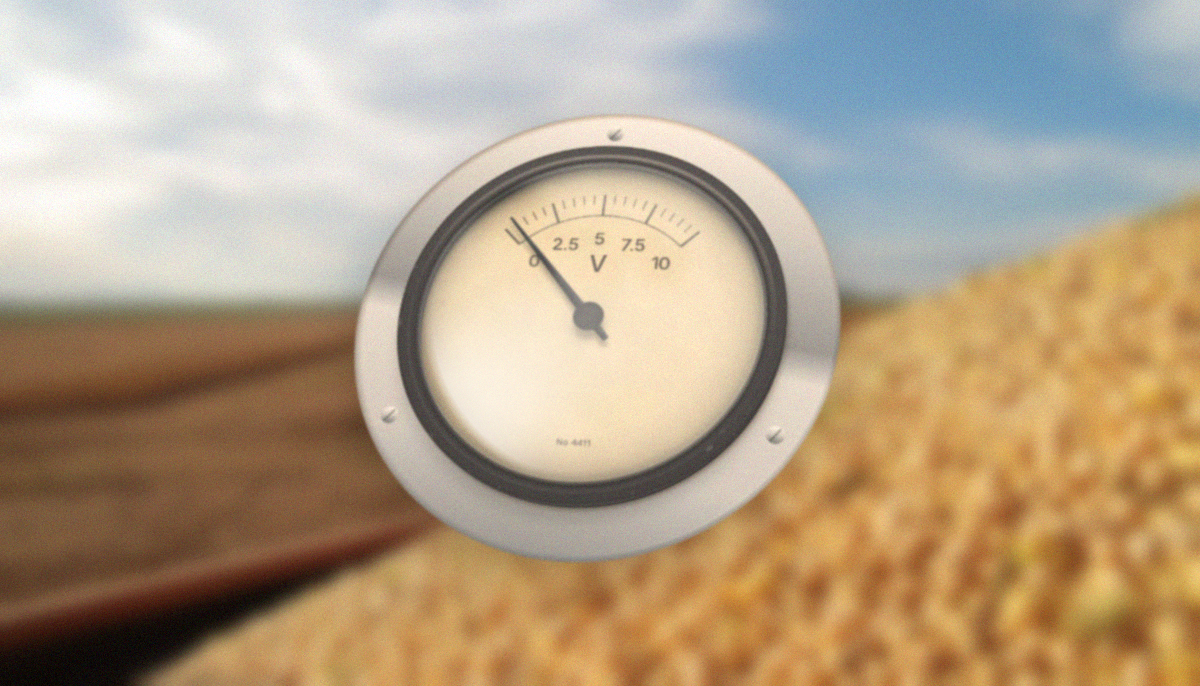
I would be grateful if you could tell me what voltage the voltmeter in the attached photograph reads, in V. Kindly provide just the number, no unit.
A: 0.5
